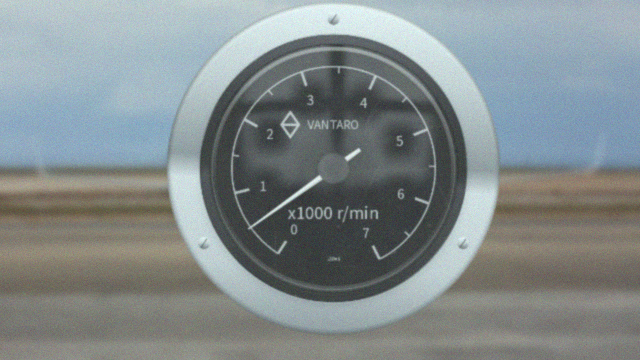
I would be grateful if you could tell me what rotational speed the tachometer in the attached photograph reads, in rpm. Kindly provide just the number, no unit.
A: 500
